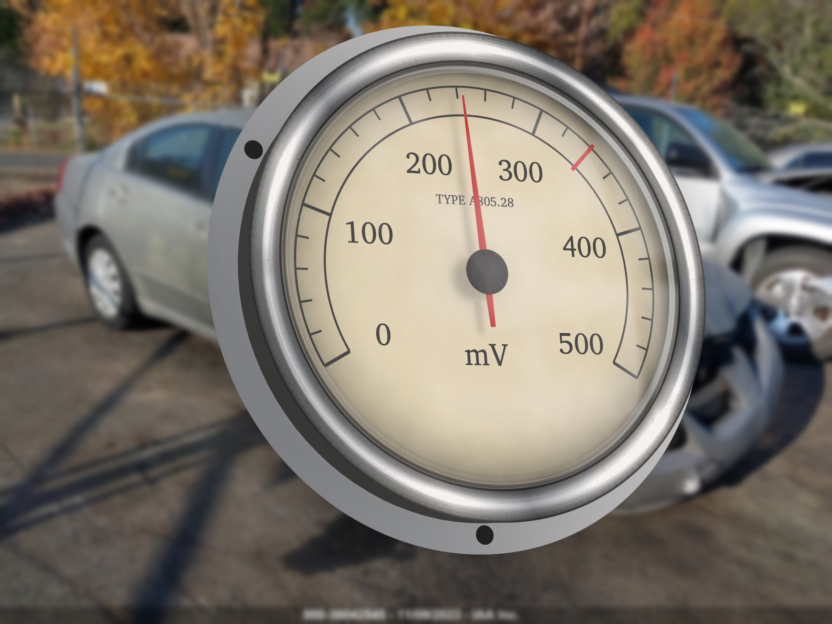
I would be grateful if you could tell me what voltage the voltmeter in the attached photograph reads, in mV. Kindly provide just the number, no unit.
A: 240
